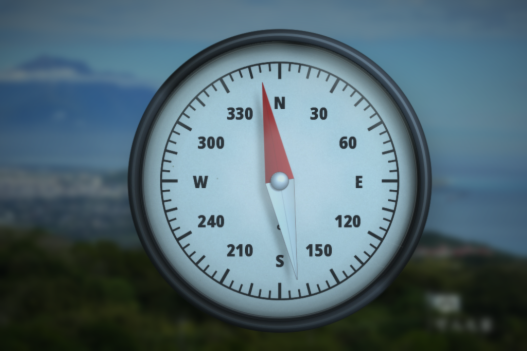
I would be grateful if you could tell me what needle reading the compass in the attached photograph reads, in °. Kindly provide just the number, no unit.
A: 350
